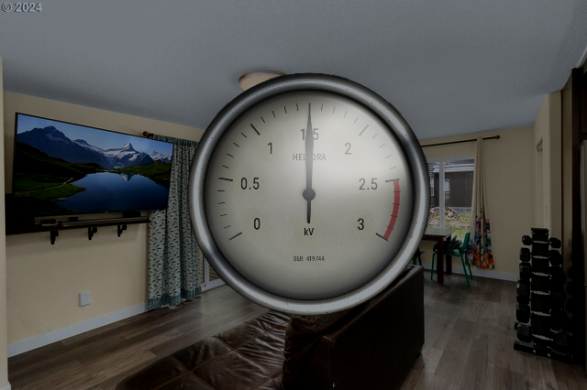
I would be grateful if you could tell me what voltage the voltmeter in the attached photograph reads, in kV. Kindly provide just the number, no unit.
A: 1.5
